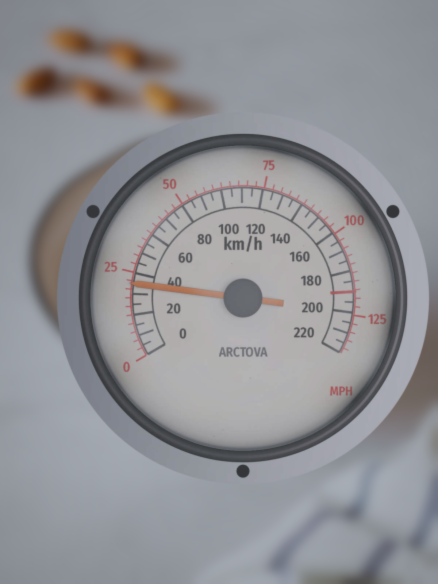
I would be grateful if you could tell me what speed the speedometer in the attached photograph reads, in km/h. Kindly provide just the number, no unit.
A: 35
